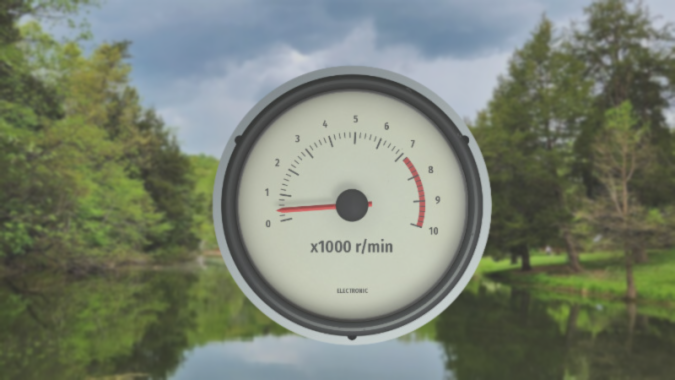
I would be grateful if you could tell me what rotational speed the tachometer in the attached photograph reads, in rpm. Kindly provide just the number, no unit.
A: 400
